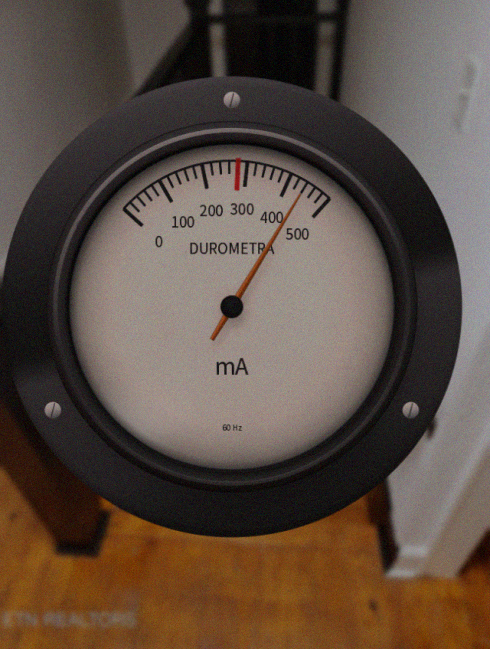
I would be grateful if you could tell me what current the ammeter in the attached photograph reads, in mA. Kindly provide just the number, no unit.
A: 440
